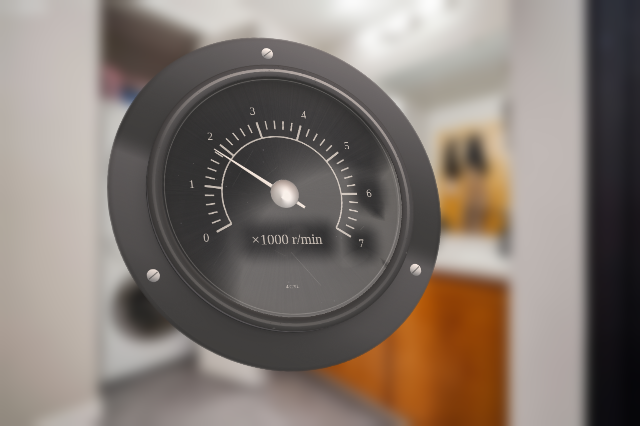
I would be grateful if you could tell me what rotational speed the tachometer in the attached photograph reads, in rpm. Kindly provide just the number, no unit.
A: 1800
